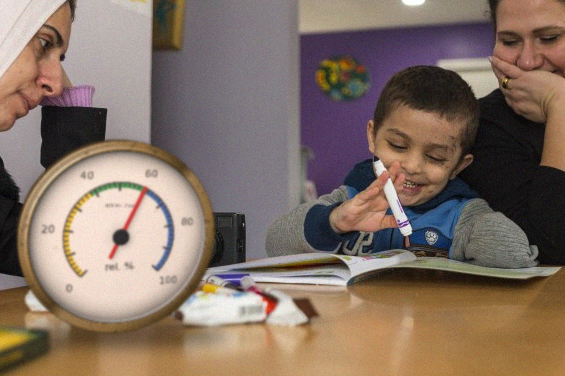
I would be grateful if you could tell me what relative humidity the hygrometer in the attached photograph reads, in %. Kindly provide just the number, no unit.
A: 60
